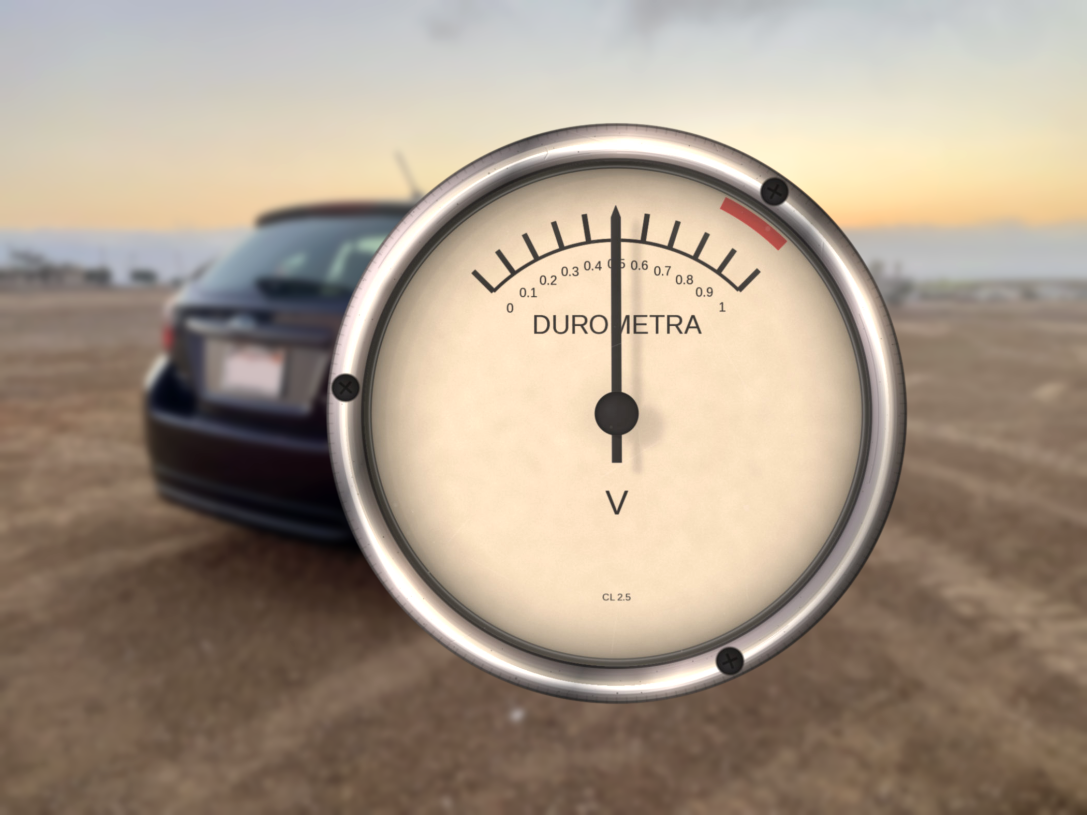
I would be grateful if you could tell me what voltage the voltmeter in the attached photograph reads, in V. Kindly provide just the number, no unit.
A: 0.5
